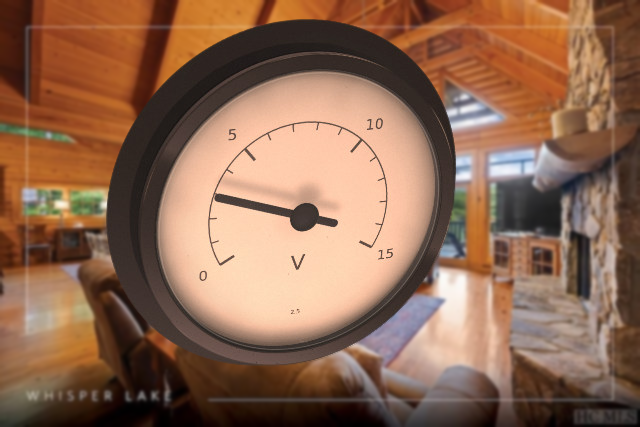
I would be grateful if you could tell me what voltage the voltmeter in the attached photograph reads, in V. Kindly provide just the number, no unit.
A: 3
